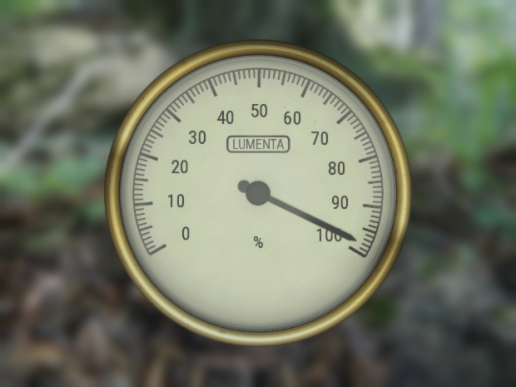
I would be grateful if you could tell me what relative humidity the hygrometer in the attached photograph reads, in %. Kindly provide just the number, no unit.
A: 98
